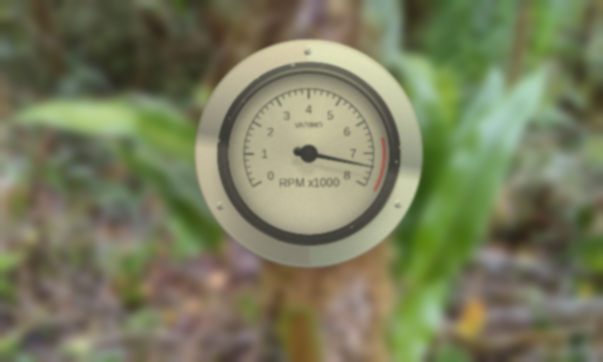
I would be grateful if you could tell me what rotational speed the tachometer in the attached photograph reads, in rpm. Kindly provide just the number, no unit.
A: 7400
